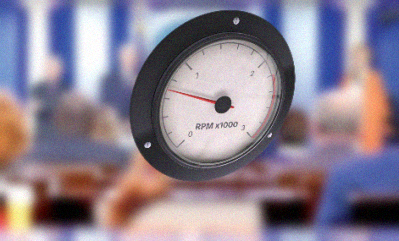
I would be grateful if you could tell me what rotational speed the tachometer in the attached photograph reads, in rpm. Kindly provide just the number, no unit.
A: 700
